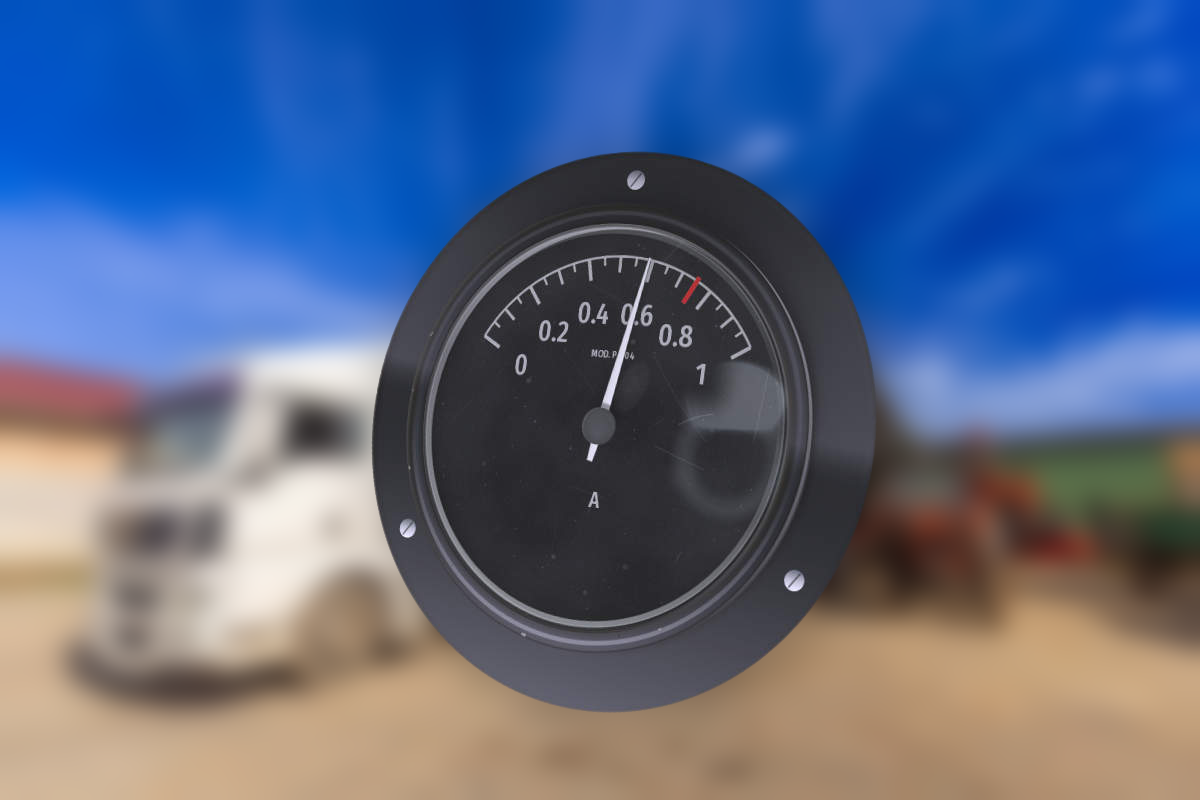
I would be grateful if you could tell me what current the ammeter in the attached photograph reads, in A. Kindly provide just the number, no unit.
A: 0.6
